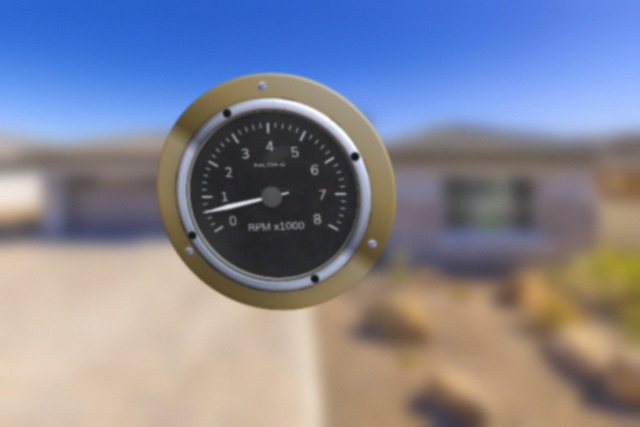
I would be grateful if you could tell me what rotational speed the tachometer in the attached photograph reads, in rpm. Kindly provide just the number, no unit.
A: 600
